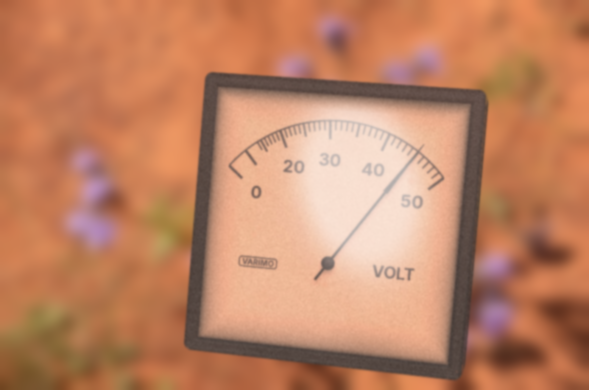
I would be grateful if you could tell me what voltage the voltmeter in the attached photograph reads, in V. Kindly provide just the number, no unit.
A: 45
